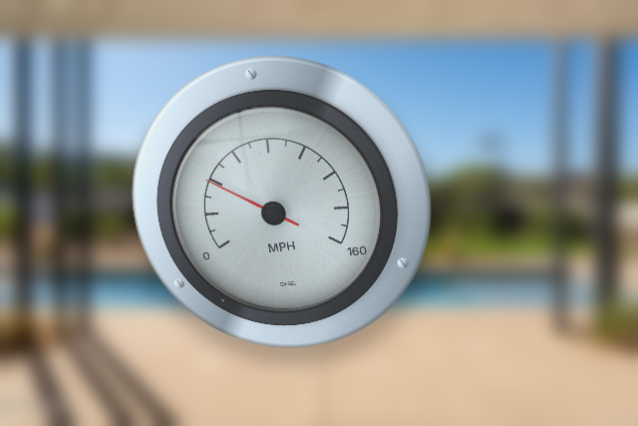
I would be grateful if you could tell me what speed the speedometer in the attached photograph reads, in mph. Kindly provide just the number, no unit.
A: 40
